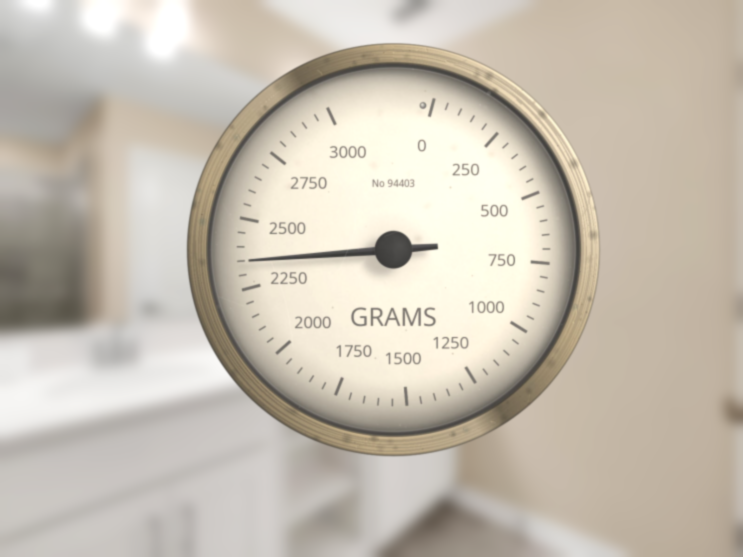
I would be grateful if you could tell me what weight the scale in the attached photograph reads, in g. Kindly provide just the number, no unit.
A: 2350
